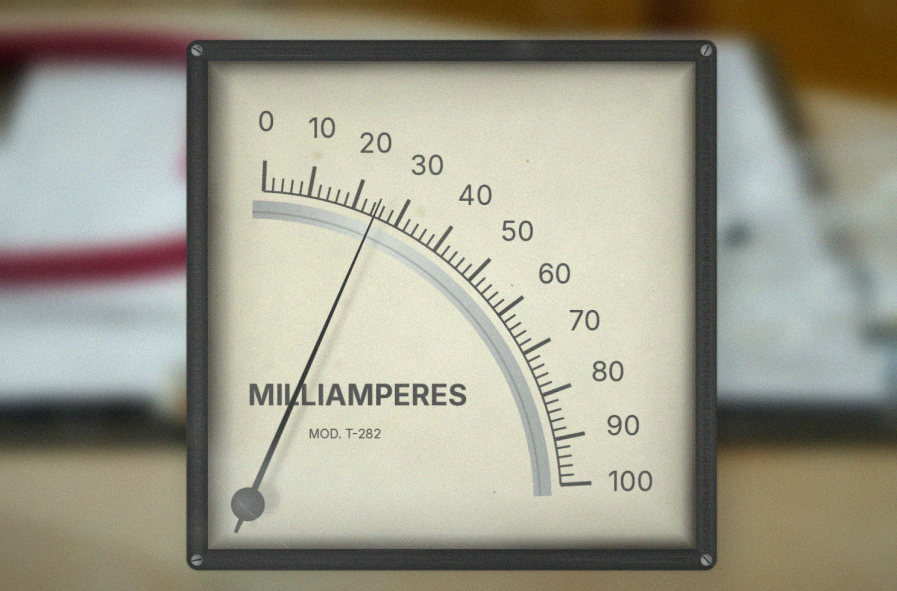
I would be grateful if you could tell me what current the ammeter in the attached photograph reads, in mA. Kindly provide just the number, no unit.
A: 25
